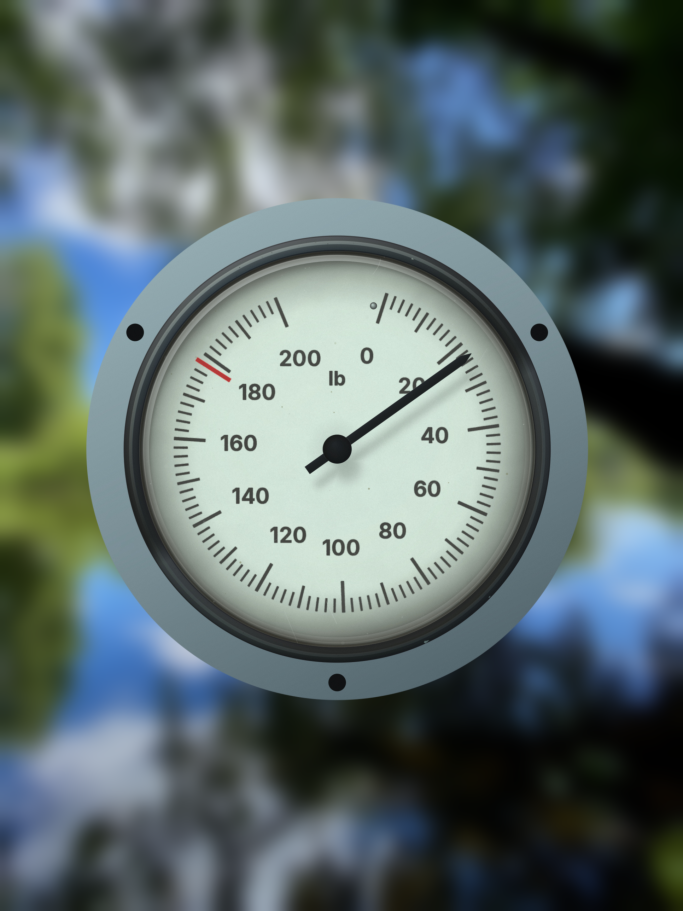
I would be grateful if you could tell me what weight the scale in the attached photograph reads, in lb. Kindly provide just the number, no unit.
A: 23
